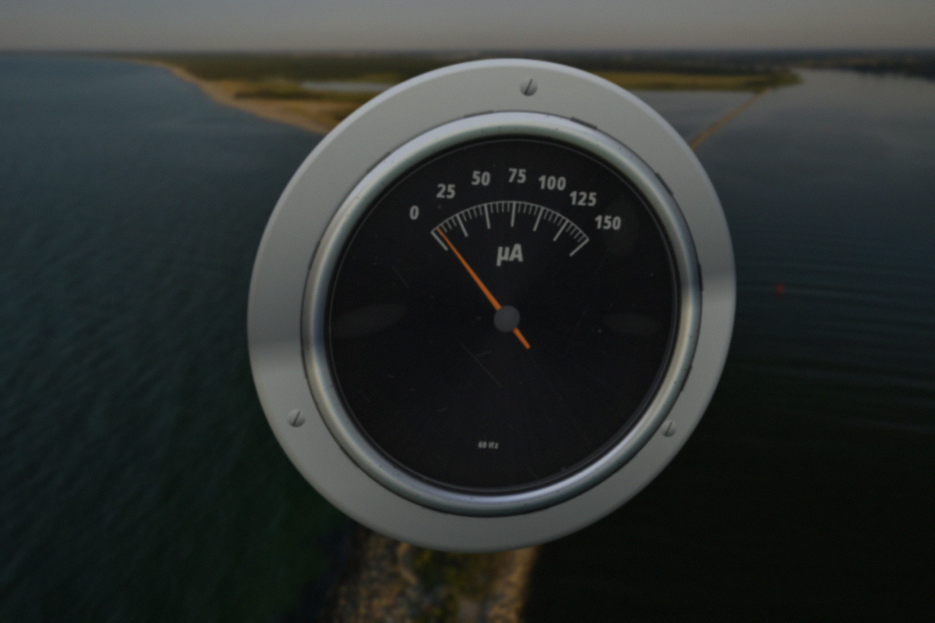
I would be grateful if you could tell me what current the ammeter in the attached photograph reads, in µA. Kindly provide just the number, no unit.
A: 5
